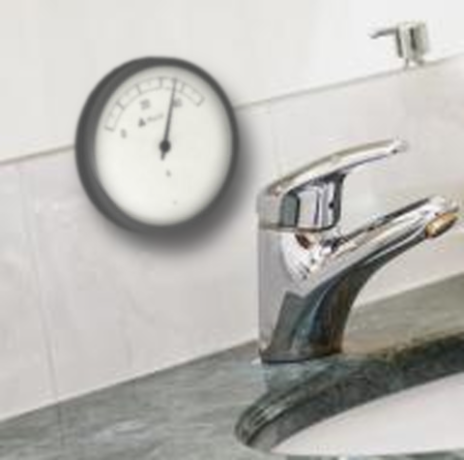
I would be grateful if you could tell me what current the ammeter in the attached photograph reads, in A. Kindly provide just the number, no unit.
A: 35
